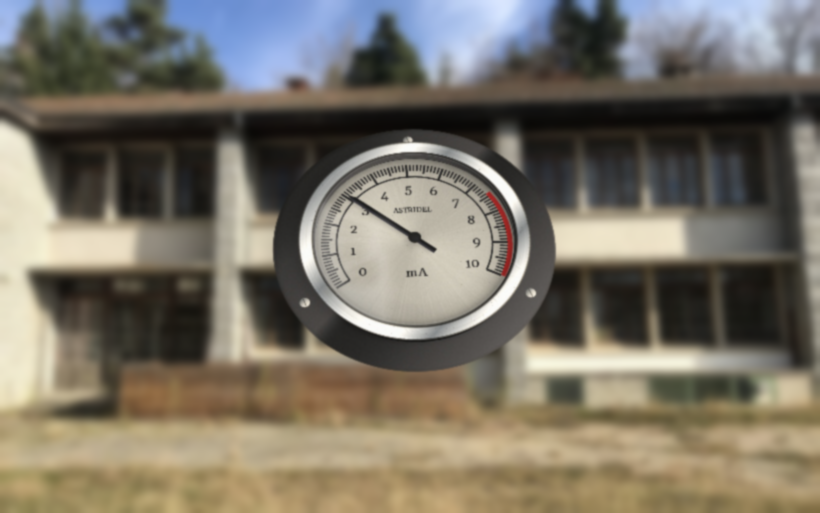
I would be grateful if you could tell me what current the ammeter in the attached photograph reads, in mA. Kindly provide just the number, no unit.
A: 3
